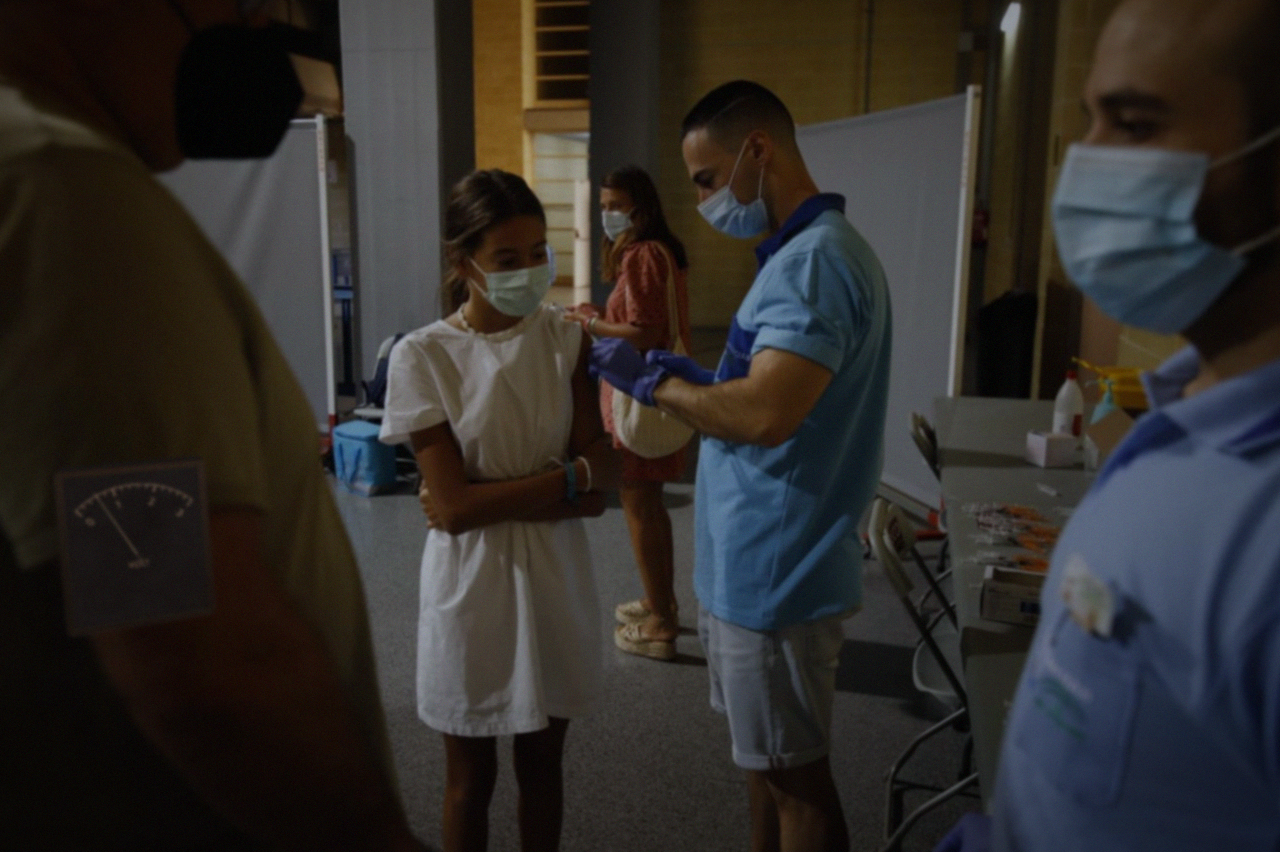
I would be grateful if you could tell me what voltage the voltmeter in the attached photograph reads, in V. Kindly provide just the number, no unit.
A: 0.6
